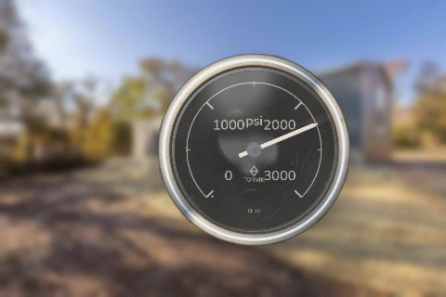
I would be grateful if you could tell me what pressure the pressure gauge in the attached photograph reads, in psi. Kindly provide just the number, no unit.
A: 2250
